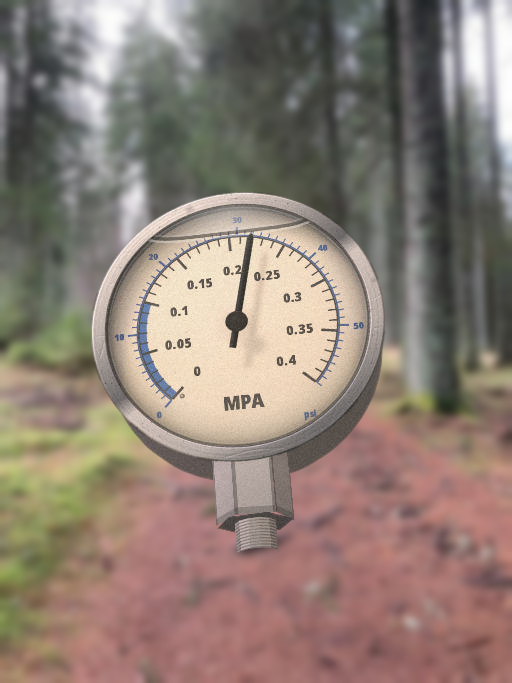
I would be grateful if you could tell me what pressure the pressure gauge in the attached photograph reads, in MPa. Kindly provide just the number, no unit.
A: 0.22
